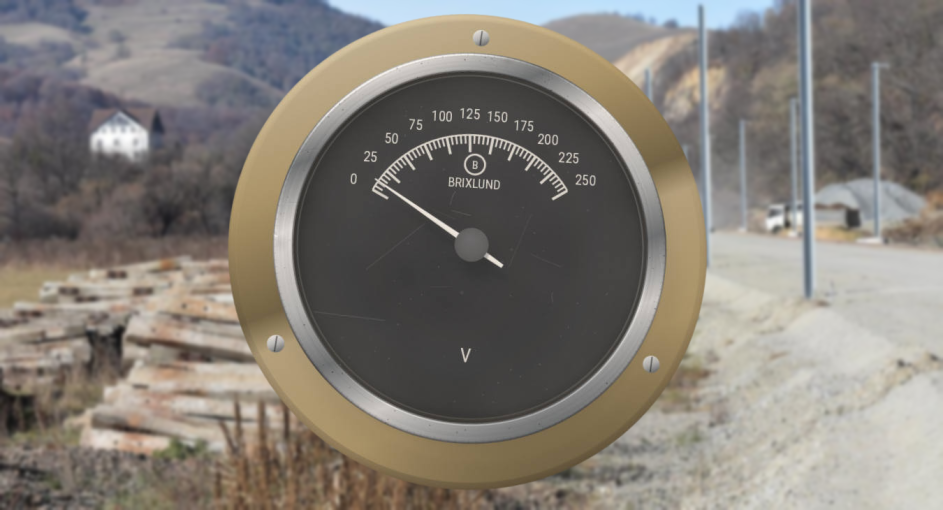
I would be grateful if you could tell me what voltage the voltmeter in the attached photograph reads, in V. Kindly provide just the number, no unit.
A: 10
